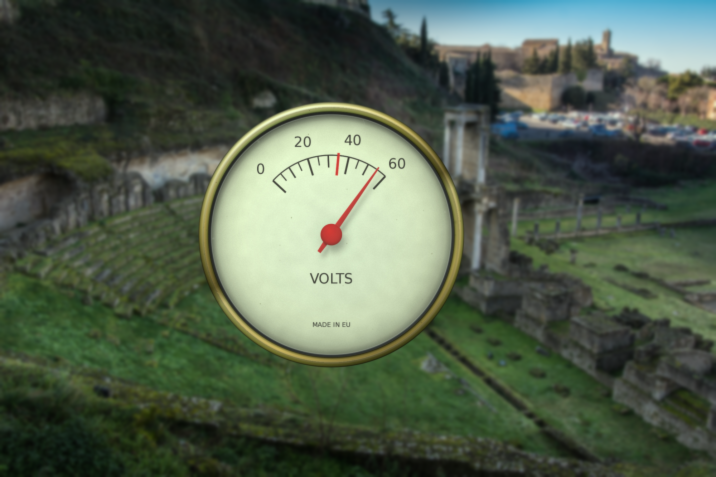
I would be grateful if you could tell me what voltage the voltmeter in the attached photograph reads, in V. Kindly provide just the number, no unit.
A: 55
